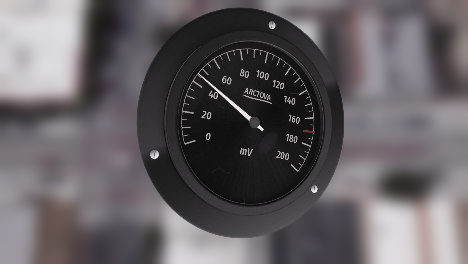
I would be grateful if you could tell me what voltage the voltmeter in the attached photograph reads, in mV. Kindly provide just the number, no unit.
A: 45
